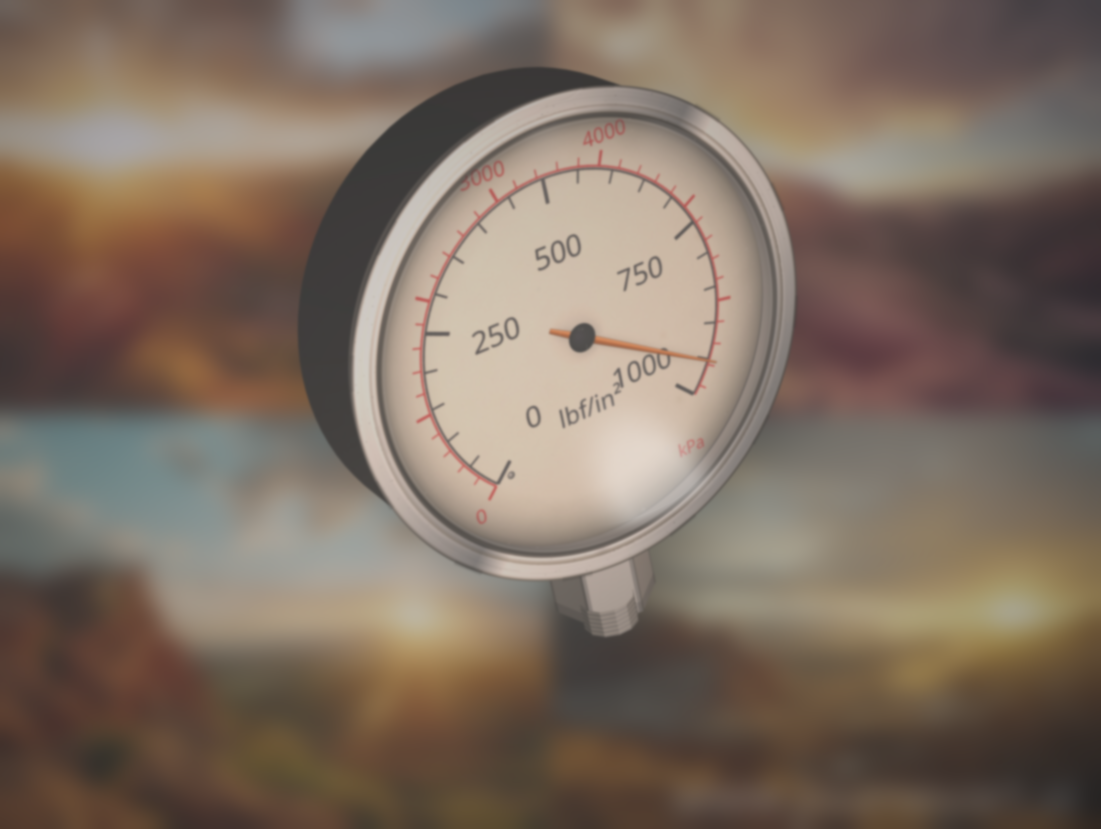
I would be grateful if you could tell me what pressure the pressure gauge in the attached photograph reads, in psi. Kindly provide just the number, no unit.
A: 950
